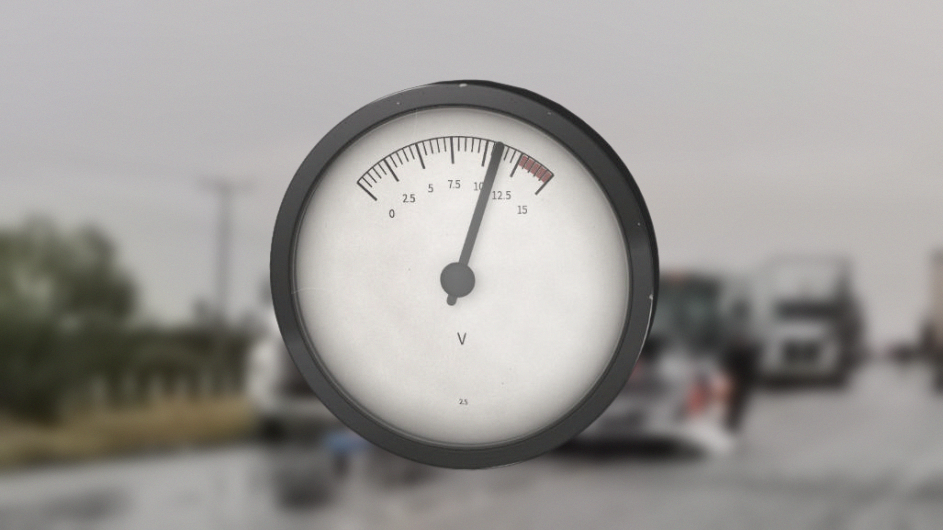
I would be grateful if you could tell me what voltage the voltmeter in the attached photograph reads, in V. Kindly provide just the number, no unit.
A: 11
